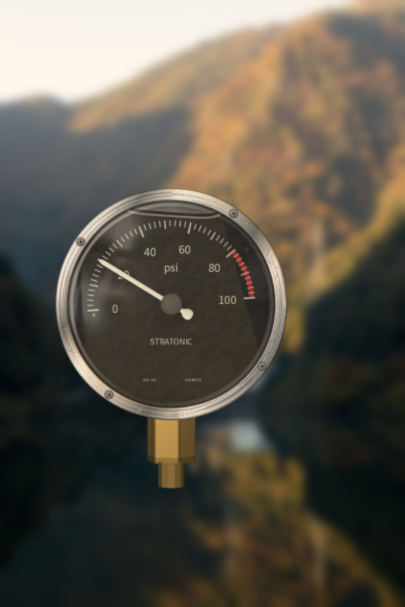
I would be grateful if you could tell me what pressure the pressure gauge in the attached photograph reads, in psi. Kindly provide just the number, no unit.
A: 20
